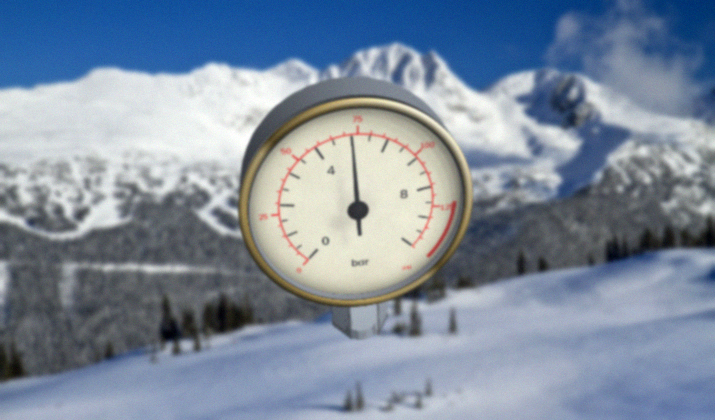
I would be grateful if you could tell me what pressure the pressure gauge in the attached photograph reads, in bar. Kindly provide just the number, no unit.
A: 5
